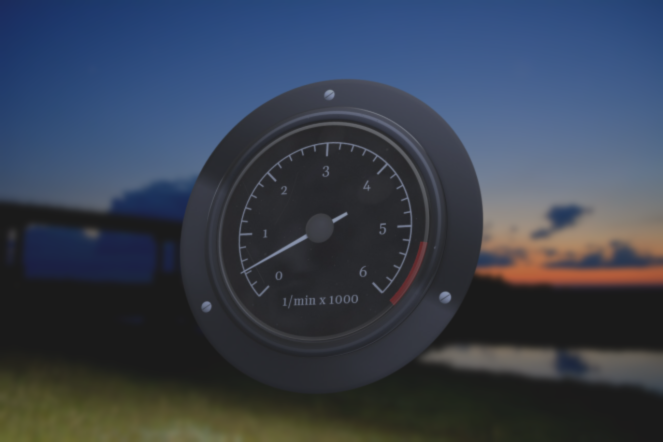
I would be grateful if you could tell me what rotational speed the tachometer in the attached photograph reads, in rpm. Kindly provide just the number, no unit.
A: 400
